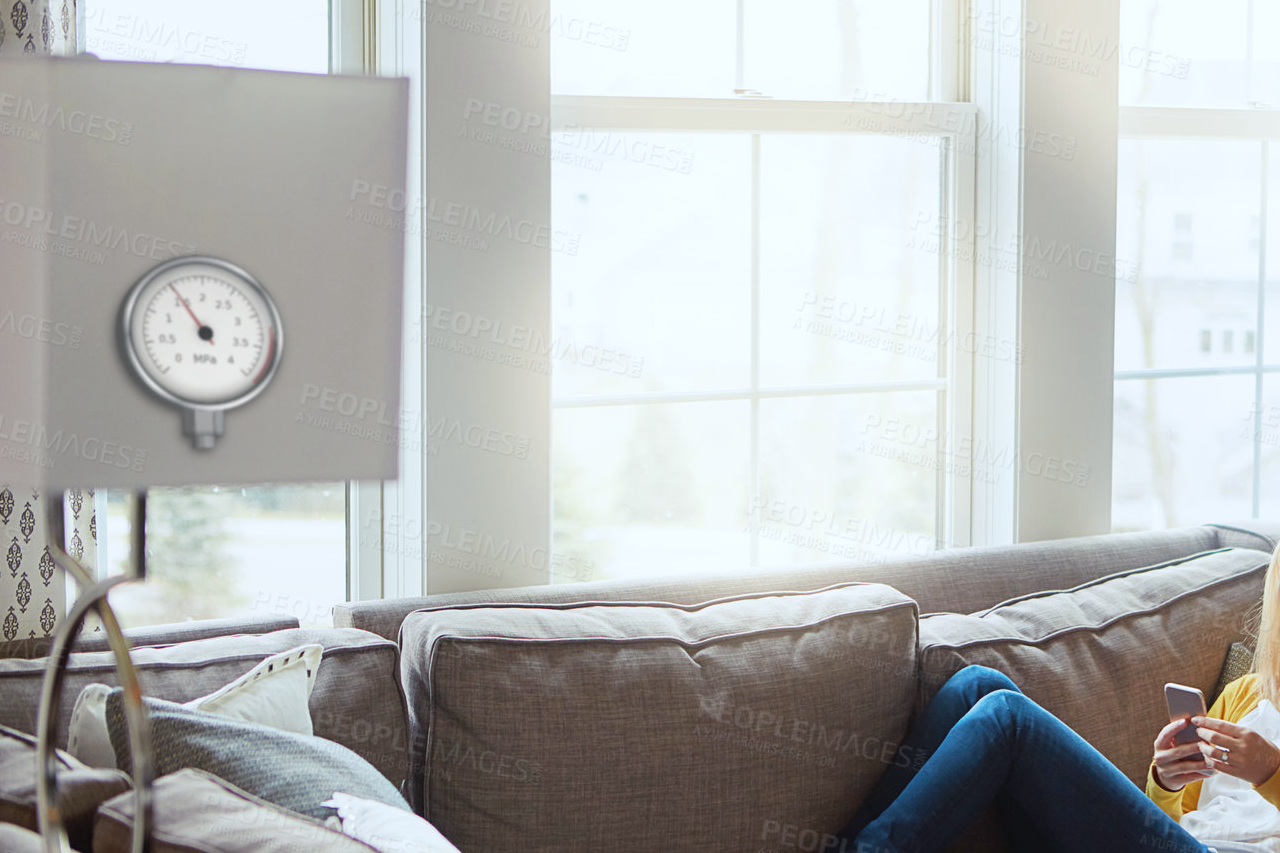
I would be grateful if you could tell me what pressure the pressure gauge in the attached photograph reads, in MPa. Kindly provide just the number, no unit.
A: 1.5
